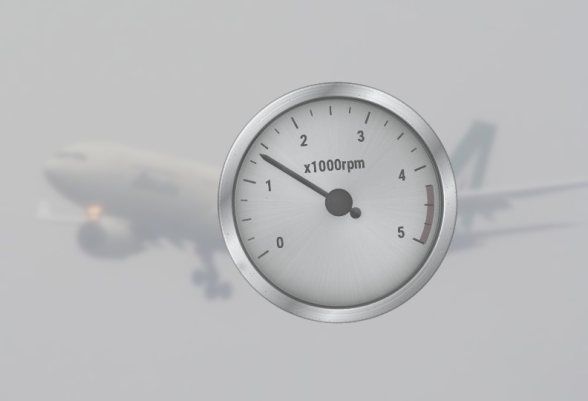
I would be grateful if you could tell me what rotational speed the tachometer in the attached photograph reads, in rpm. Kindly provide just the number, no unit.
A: 1375
